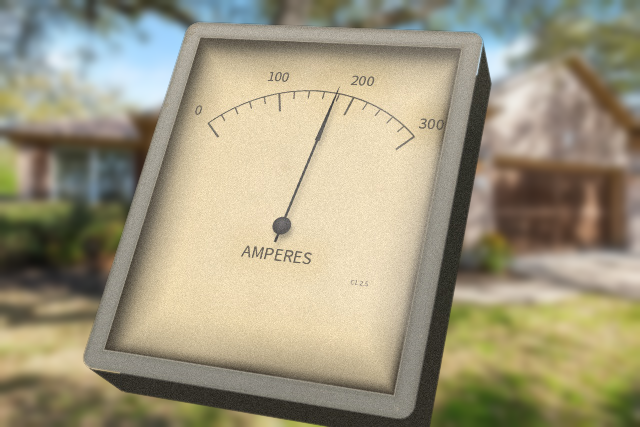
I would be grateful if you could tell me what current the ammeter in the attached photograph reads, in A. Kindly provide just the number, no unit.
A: 180
